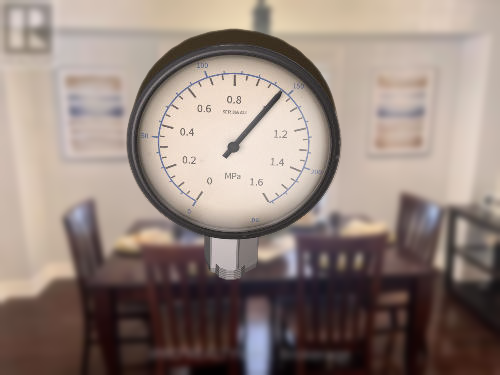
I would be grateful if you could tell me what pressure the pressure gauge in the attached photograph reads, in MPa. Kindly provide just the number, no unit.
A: 1
